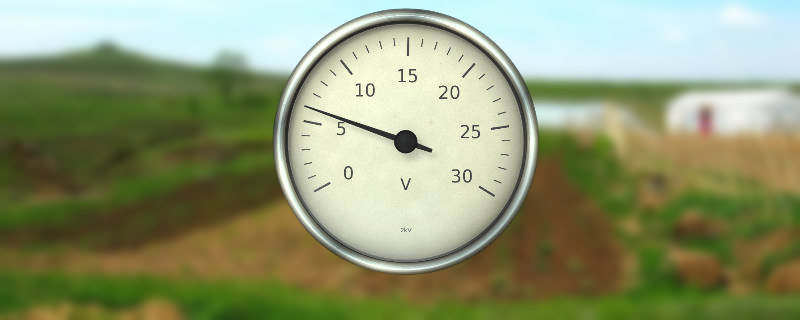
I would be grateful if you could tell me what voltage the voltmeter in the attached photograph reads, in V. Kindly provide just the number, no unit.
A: 6
